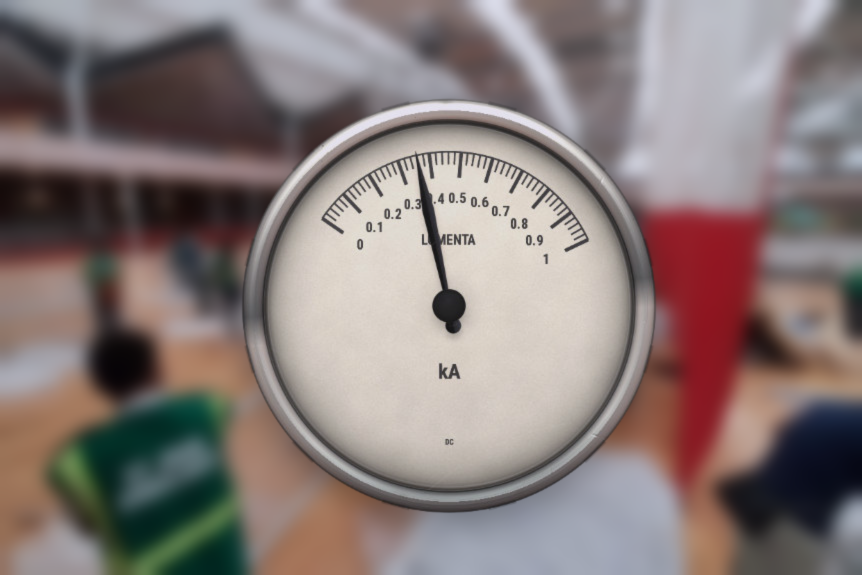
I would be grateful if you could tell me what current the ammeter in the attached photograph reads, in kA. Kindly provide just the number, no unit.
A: 0.36
